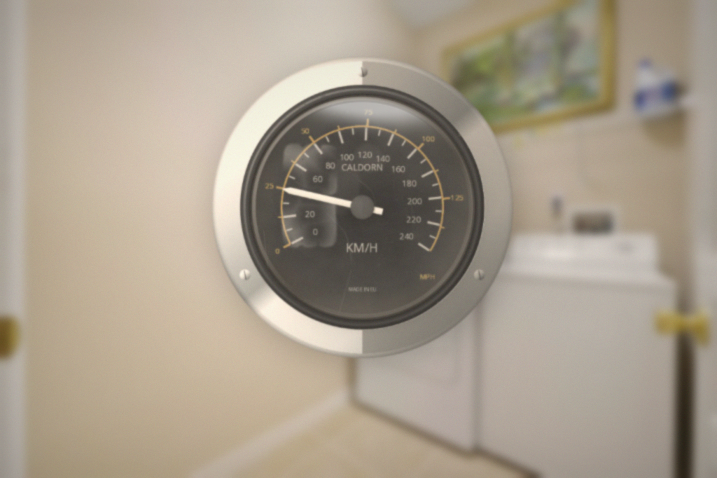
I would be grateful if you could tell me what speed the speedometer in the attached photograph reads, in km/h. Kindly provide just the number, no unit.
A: 40
